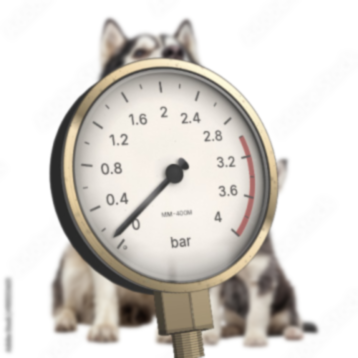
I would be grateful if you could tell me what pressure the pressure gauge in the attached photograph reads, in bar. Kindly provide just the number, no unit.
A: 0.1
